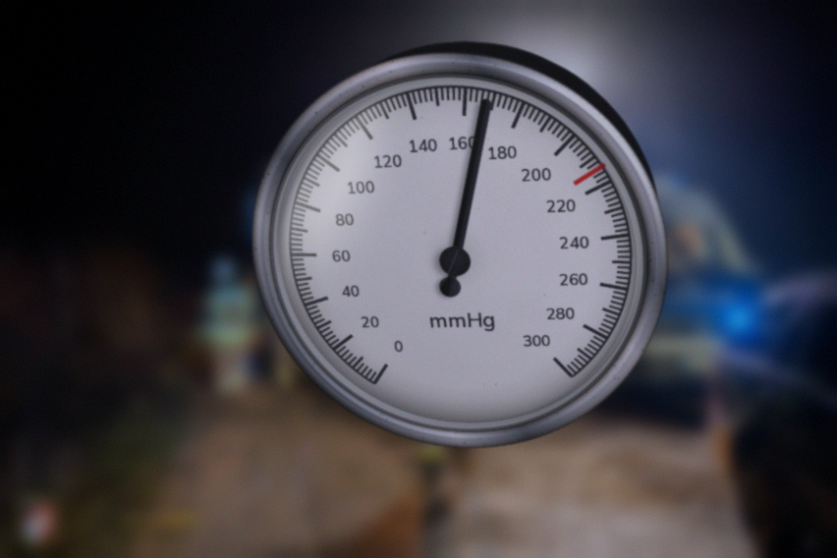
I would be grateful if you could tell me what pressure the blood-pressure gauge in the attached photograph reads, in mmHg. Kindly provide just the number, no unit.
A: 168
